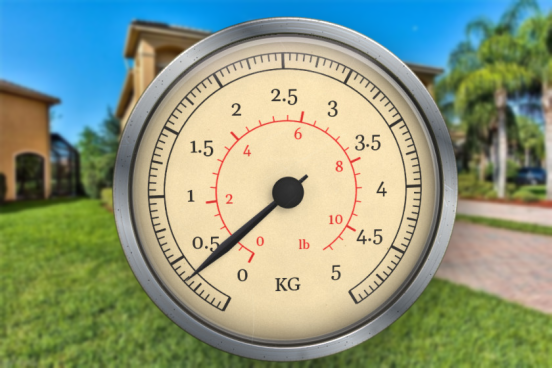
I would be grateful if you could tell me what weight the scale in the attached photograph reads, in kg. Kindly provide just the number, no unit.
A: 0.35
